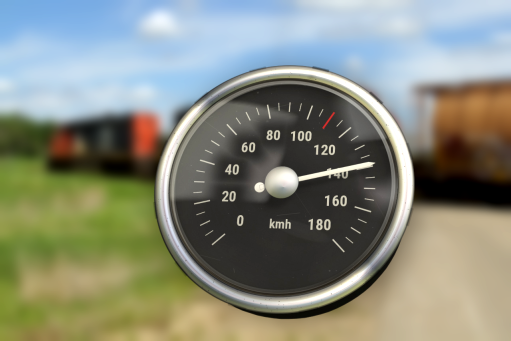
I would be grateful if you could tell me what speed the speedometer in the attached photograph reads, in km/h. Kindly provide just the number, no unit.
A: 140
